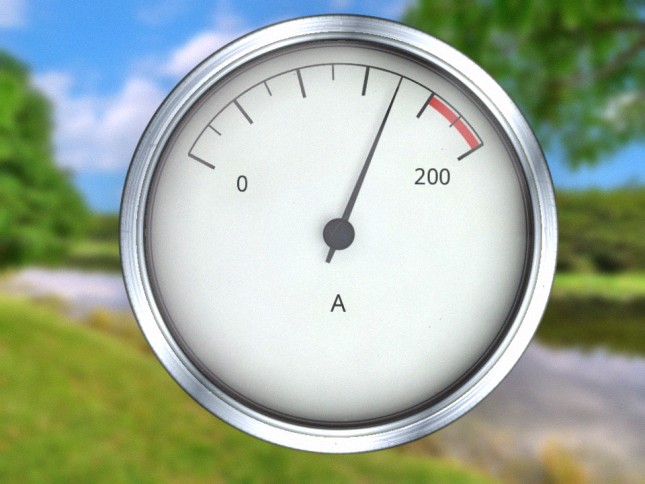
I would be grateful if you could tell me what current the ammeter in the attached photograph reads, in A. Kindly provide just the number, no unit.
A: 140
